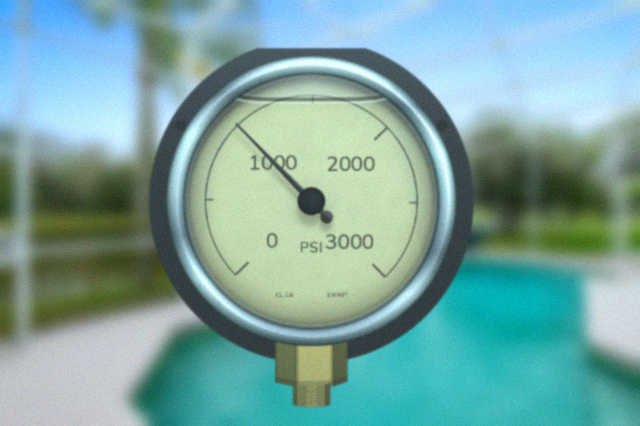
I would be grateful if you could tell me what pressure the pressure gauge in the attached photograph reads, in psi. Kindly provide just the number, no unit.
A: 1000
